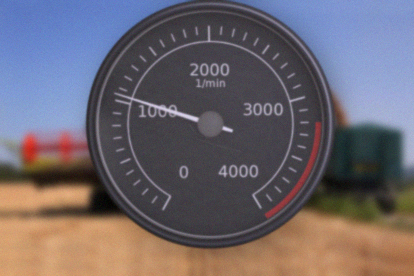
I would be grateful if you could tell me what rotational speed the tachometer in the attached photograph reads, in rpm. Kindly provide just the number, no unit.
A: 1050
